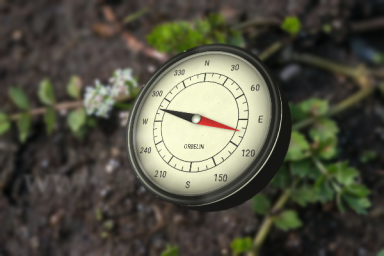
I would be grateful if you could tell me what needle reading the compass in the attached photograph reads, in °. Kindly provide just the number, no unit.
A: 105
